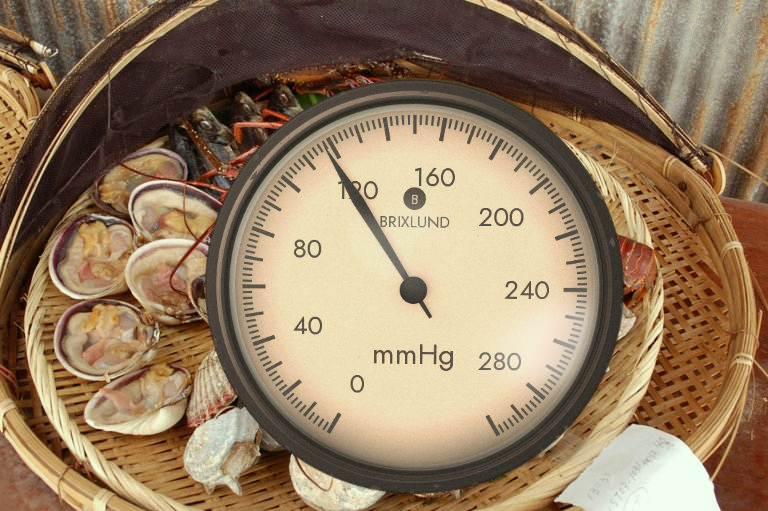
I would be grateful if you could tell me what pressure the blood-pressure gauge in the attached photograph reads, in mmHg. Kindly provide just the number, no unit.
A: 118
